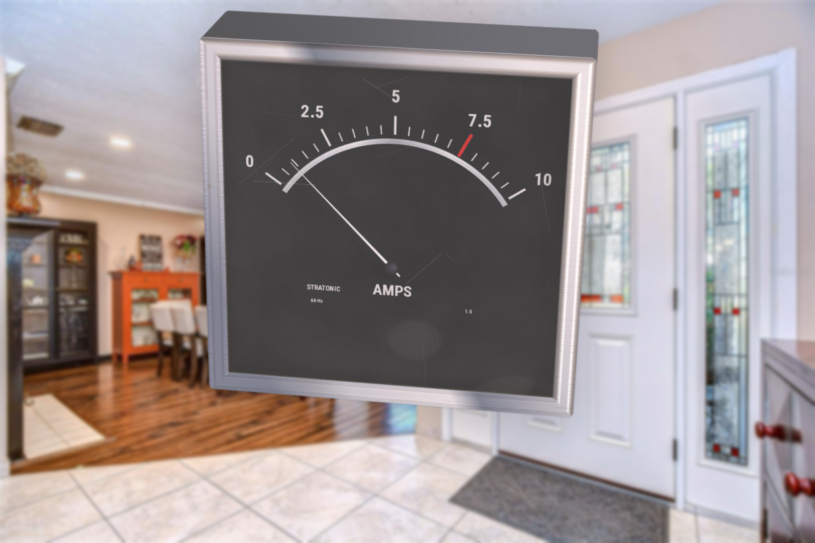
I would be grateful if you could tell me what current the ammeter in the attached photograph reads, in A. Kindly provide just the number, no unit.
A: 1
